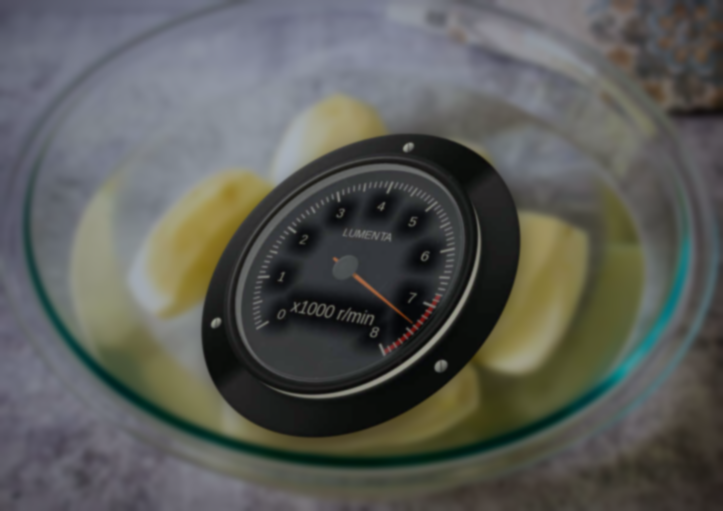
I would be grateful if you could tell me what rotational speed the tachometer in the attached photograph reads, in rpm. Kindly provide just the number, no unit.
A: 7400
